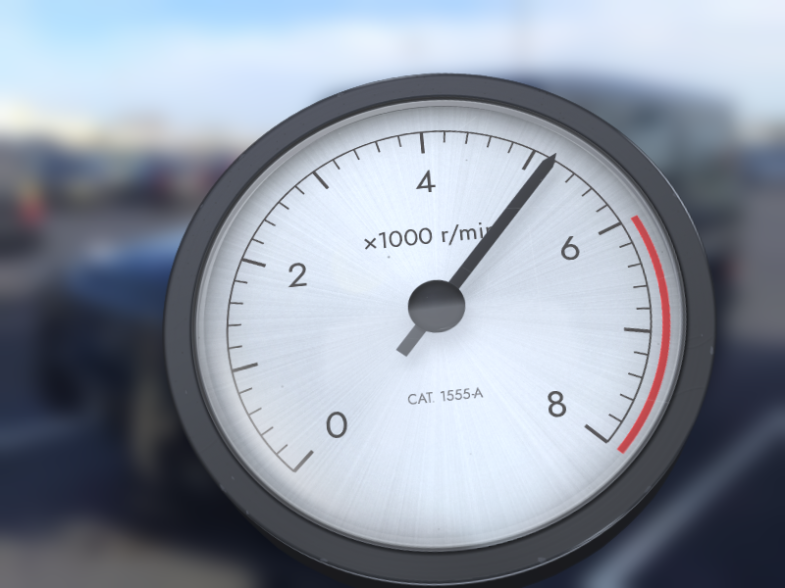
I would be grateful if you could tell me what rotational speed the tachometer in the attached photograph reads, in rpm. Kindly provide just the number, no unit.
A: 5200
